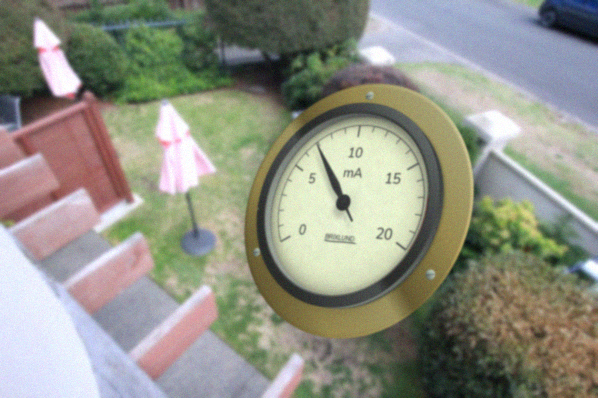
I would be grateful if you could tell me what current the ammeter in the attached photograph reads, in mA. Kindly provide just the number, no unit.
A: 7
